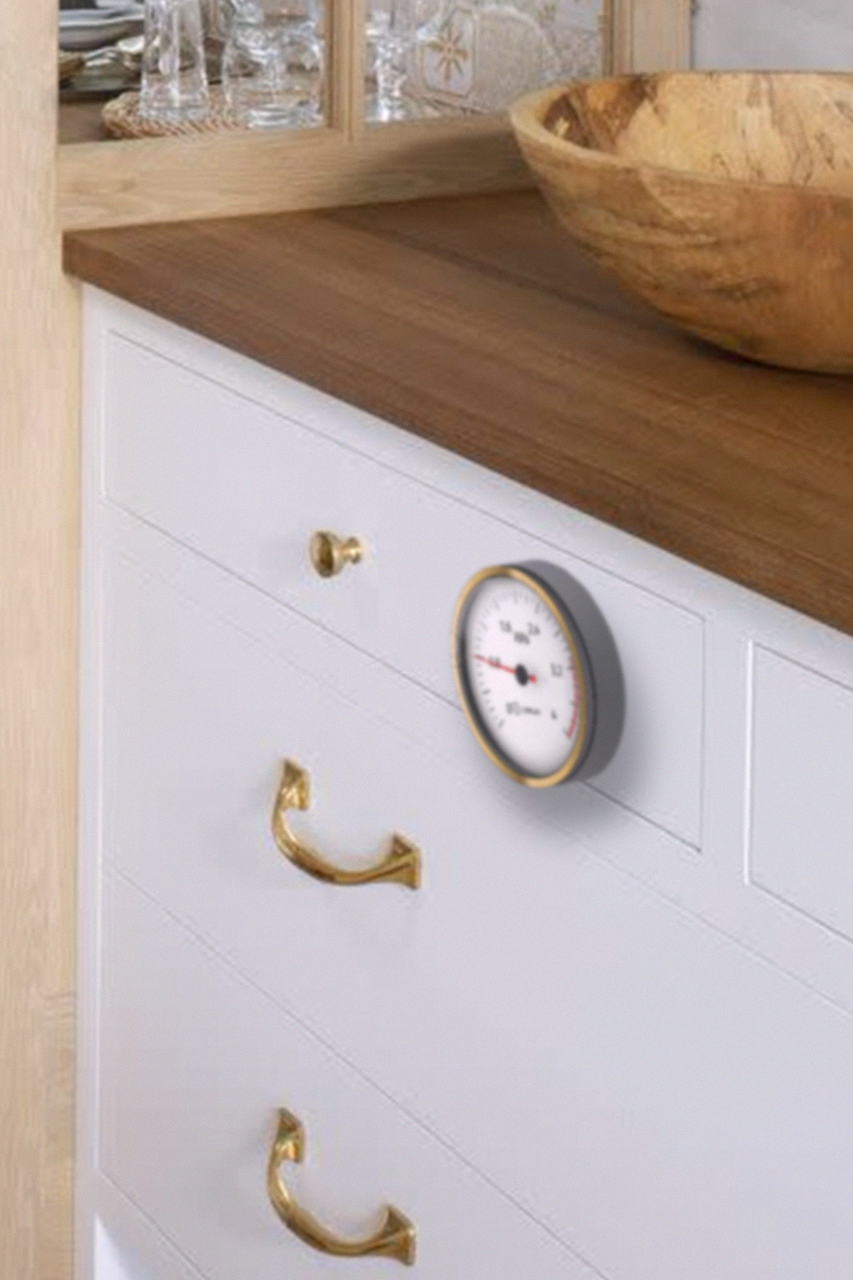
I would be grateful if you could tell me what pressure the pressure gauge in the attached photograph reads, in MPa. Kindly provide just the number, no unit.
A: 0.8
